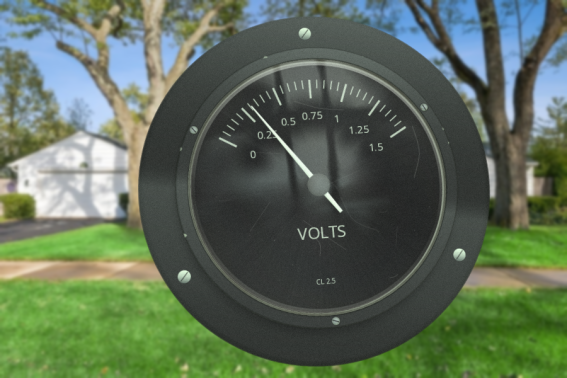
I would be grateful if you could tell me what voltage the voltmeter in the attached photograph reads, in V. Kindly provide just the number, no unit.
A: 0.3
